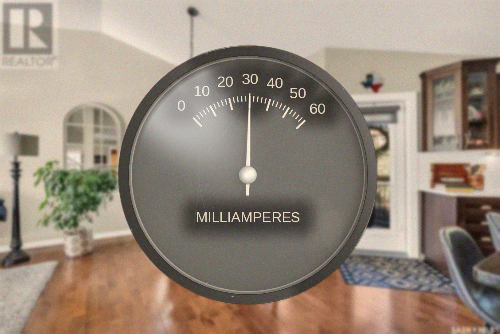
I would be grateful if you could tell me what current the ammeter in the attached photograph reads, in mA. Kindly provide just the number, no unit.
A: 30
